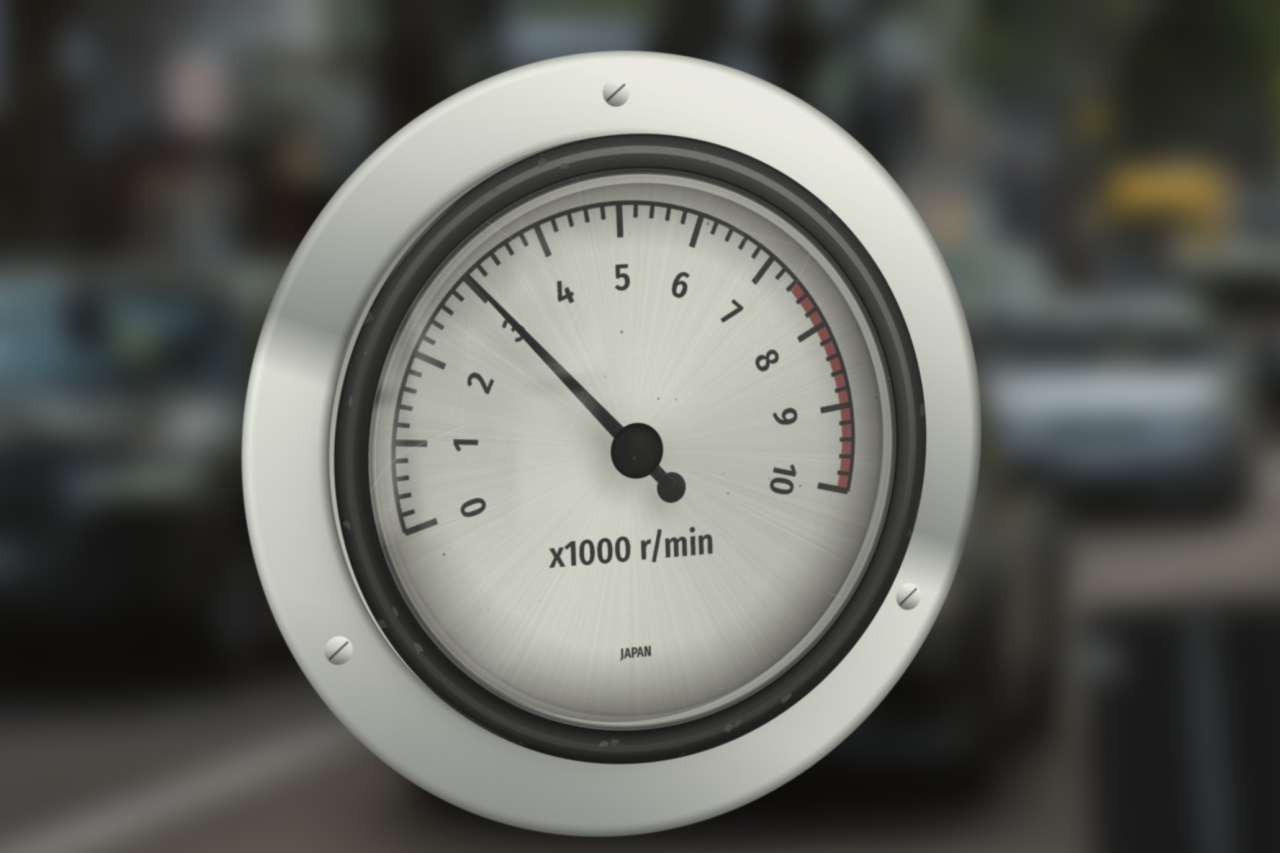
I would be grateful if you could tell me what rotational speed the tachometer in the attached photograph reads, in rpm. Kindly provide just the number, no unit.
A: 3000
